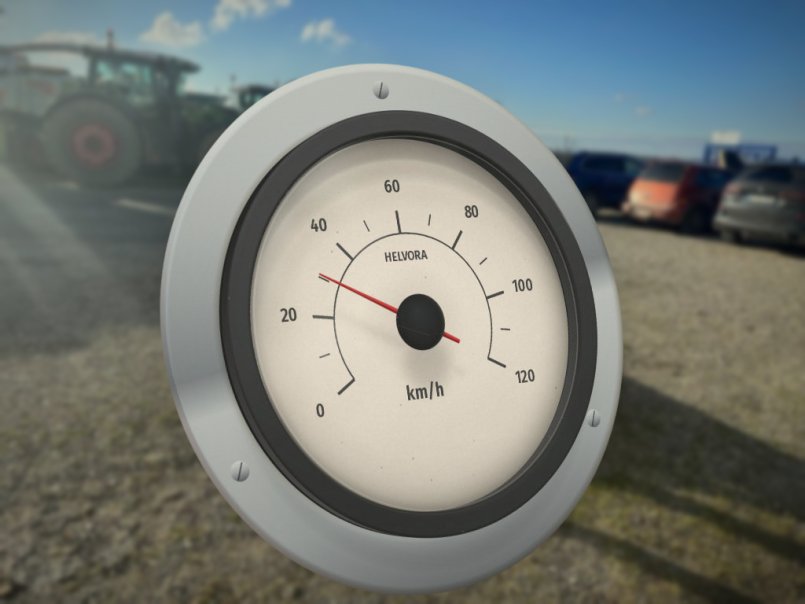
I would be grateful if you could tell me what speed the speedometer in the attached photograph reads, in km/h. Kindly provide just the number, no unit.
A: 30
